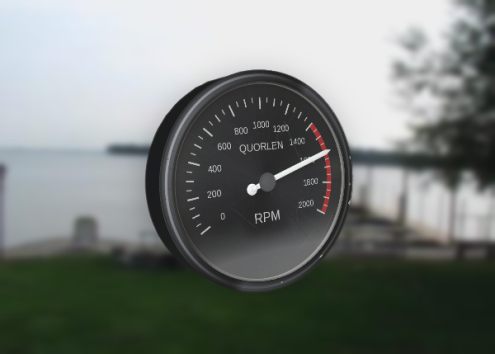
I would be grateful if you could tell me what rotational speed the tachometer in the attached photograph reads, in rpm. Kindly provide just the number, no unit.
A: 1600
